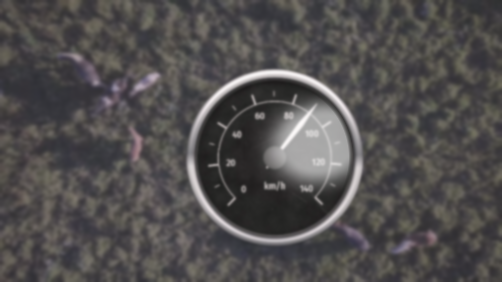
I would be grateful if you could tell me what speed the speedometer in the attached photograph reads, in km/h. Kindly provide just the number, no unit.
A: 90
